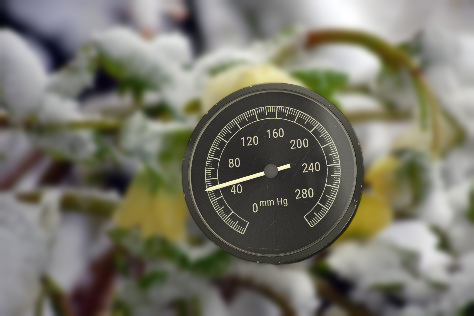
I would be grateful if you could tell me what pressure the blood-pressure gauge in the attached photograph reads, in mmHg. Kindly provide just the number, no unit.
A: 50
